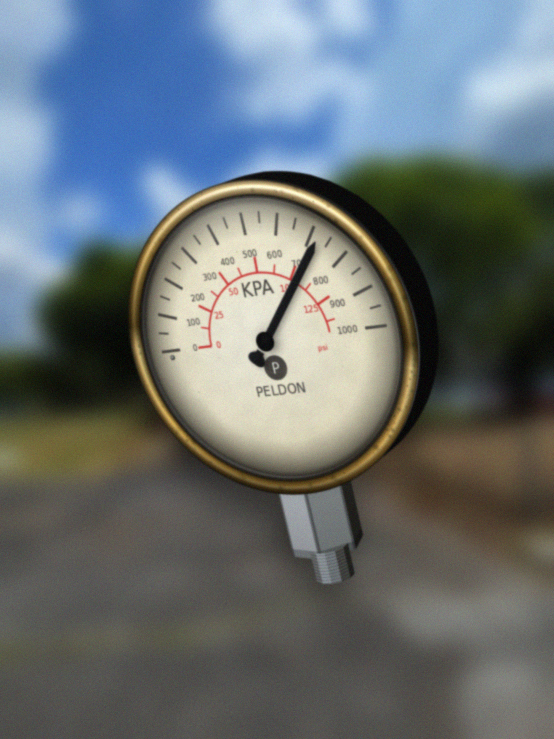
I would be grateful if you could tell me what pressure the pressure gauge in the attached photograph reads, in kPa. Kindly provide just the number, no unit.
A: 725
